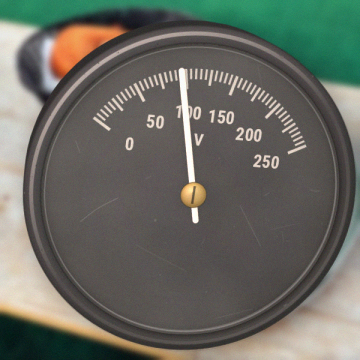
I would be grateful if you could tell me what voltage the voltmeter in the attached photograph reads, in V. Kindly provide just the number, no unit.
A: 95
